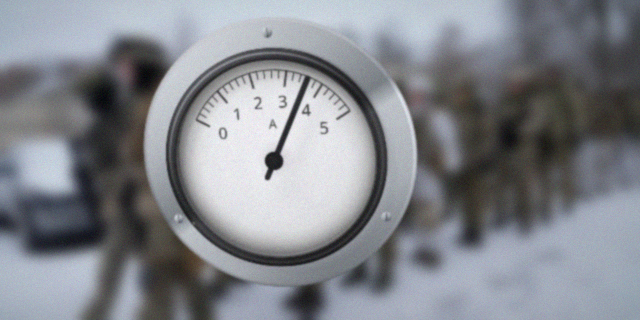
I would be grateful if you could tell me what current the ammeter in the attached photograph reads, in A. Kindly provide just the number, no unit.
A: 3.6
